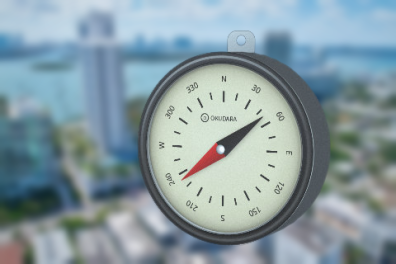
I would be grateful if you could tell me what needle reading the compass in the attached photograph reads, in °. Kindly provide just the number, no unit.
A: 232.5
